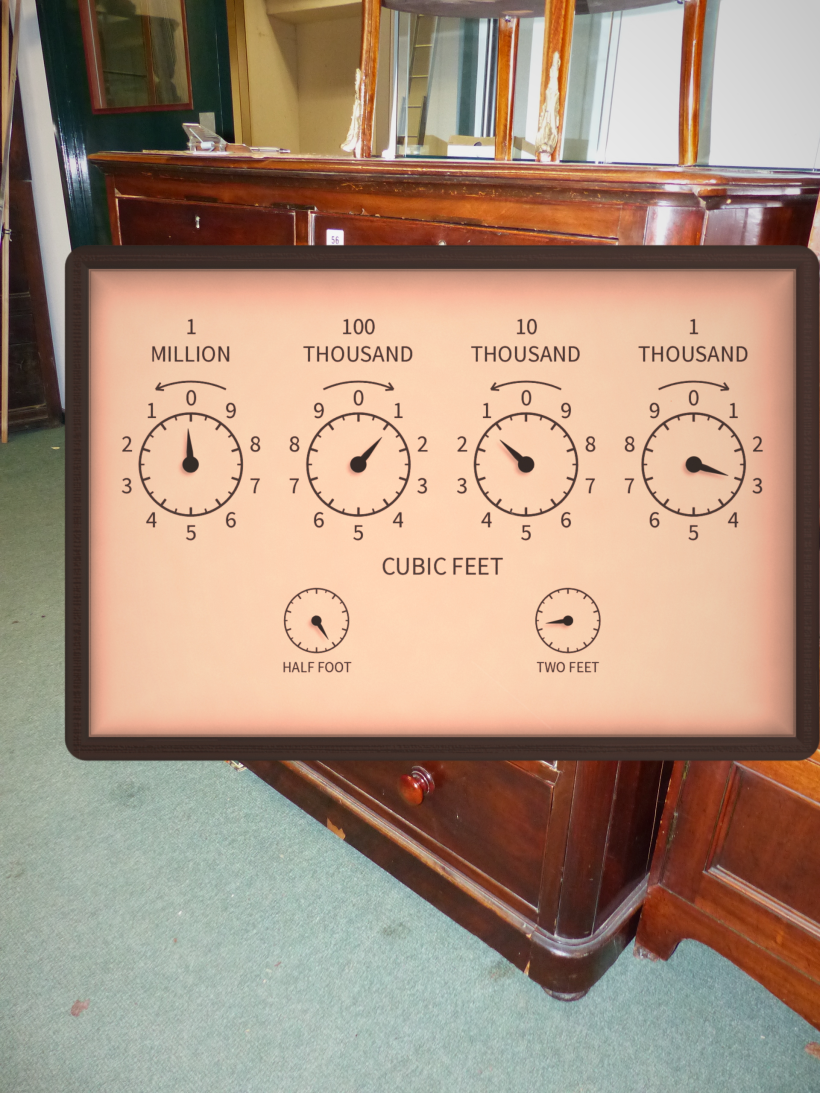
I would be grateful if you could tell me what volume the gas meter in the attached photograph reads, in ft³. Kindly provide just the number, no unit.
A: 11300
